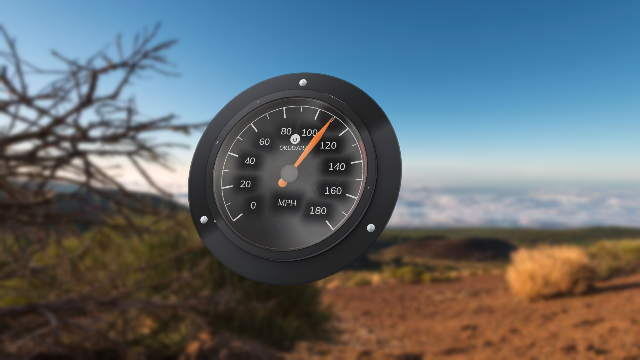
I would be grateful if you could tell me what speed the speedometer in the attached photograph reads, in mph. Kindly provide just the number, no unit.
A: 110
